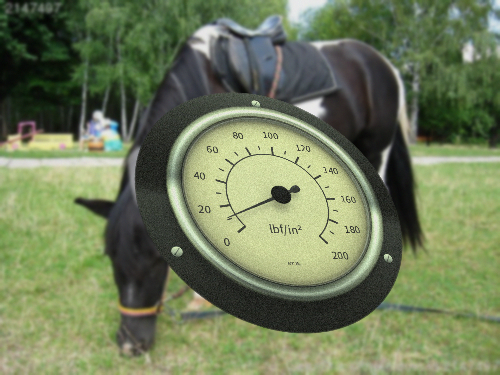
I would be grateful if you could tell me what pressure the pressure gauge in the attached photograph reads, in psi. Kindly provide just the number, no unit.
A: 10
